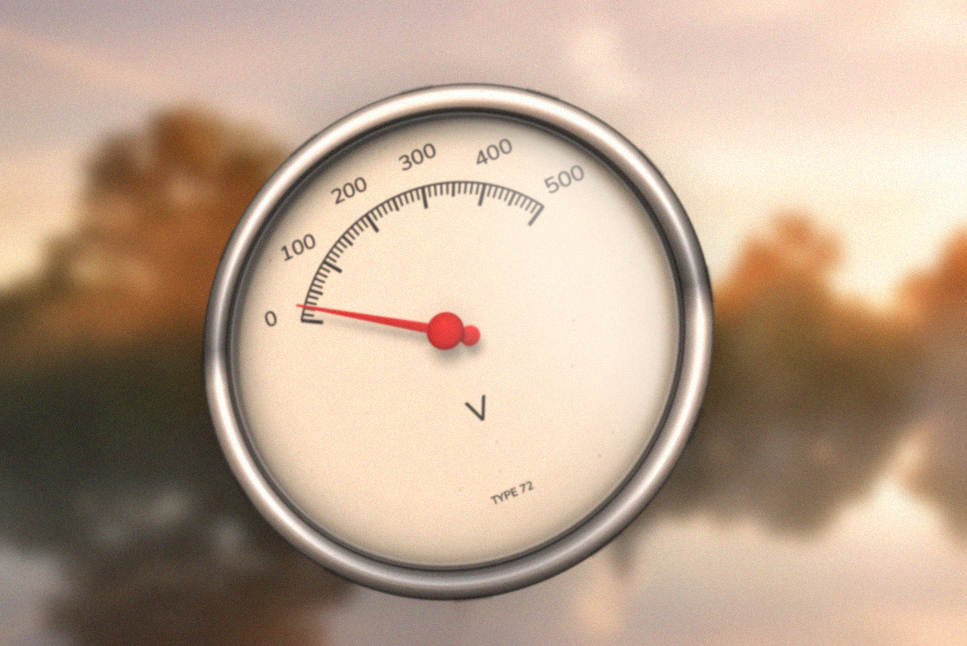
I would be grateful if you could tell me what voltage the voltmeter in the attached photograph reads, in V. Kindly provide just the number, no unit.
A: 20
